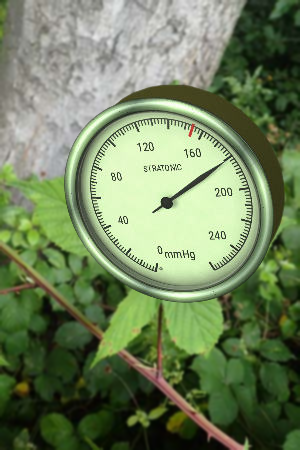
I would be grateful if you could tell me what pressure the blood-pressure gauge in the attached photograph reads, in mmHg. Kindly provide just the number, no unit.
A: 180
